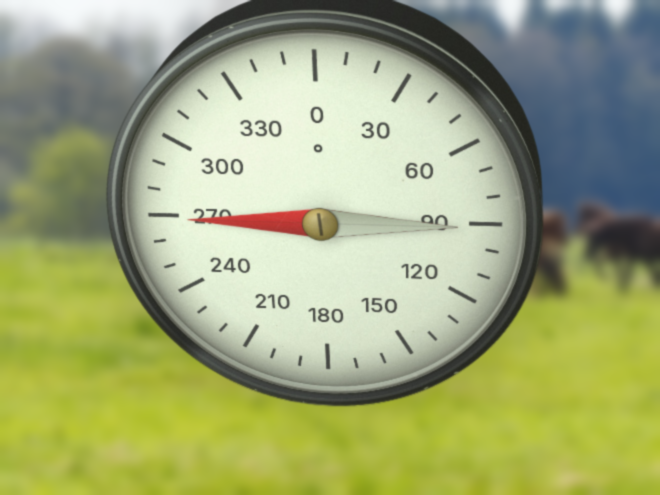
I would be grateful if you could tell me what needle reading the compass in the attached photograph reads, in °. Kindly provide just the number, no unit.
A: 270
